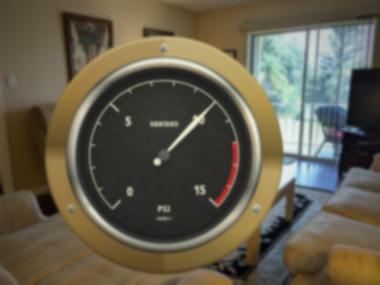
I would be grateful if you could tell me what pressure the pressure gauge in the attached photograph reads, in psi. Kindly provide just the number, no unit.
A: 10
